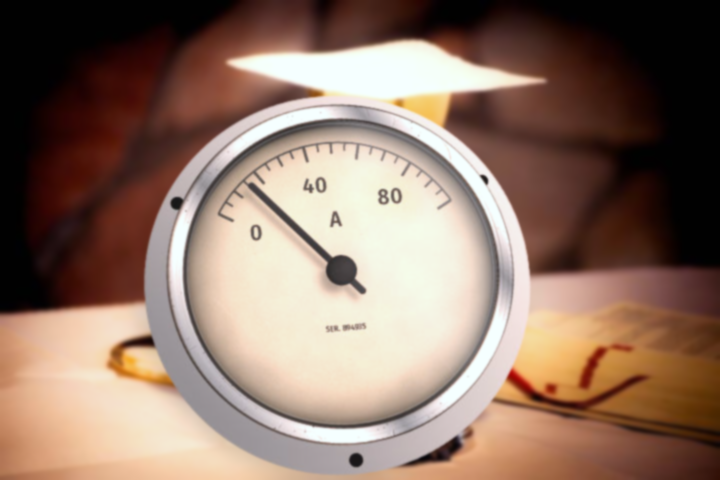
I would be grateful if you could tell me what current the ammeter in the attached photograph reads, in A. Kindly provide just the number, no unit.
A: 15
